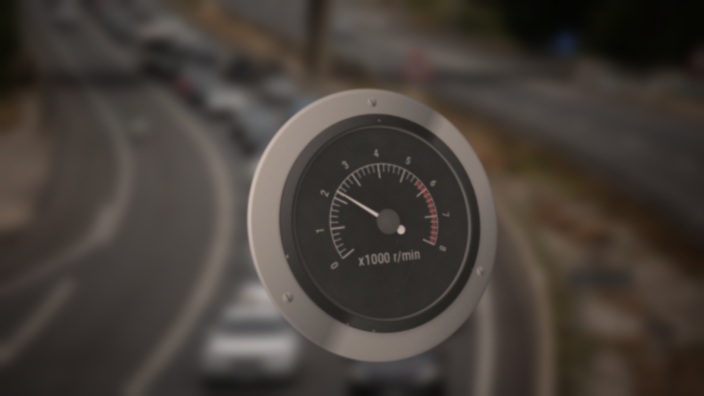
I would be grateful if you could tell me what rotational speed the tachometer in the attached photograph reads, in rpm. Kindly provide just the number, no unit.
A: 2200
